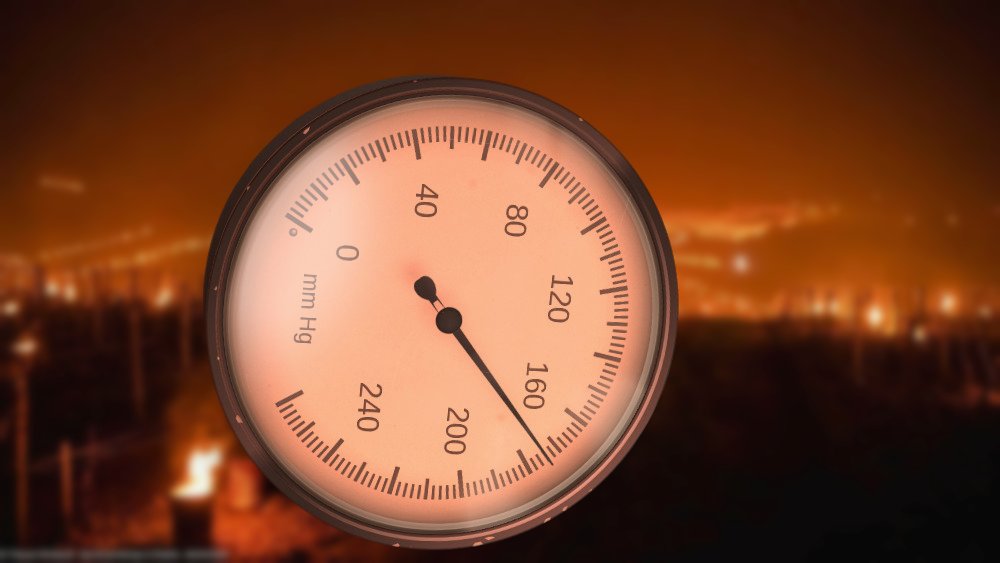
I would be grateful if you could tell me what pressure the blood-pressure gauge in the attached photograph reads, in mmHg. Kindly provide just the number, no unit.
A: 174
